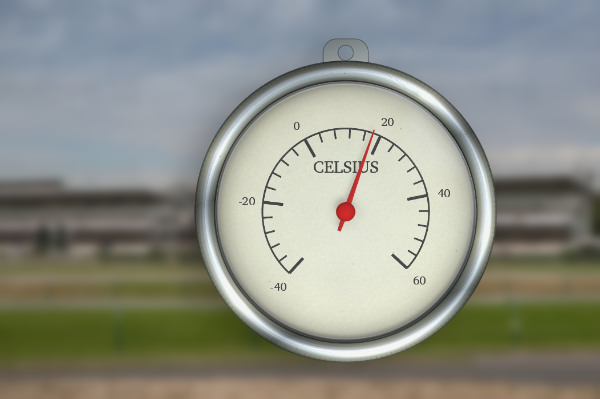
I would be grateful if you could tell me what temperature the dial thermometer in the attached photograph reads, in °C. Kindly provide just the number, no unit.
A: 18
